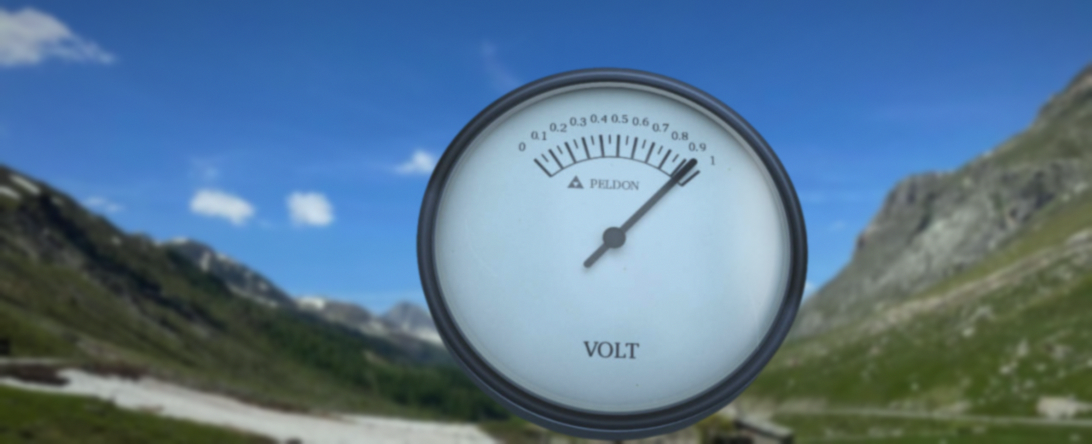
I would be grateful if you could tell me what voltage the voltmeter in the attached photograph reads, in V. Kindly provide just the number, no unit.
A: 0.95
